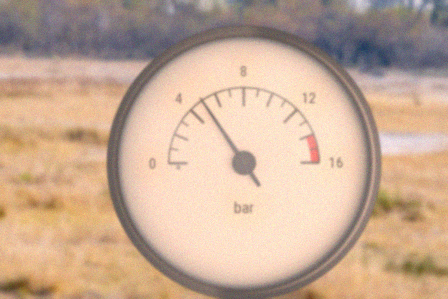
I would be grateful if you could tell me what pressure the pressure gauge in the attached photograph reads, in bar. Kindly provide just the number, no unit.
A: 5
